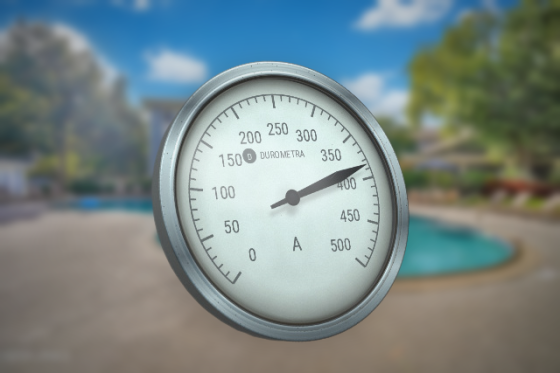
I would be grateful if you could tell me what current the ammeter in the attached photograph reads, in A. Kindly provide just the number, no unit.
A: 385
